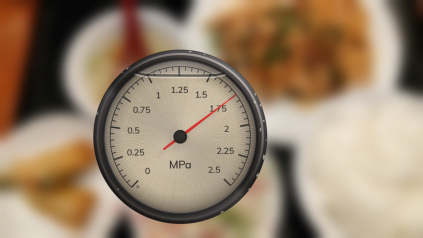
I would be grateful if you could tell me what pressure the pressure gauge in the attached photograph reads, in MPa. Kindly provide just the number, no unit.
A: 1.75
